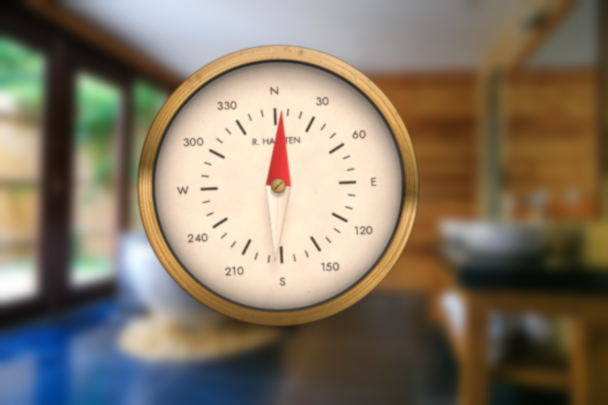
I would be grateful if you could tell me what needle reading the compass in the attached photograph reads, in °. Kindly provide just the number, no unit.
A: 5
